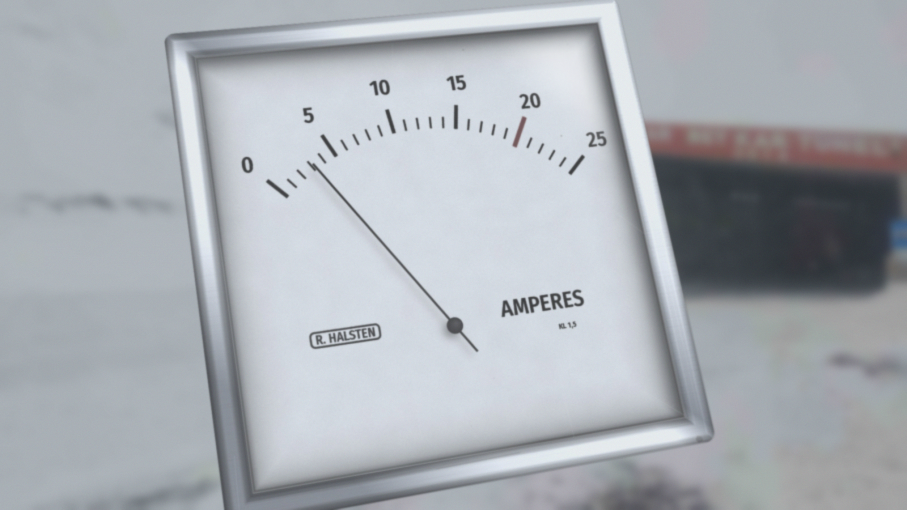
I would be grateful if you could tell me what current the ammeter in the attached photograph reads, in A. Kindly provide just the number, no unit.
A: 3
